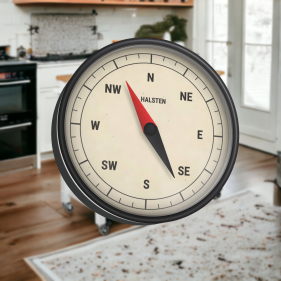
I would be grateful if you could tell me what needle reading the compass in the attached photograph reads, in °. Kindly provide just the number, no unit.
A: 330
